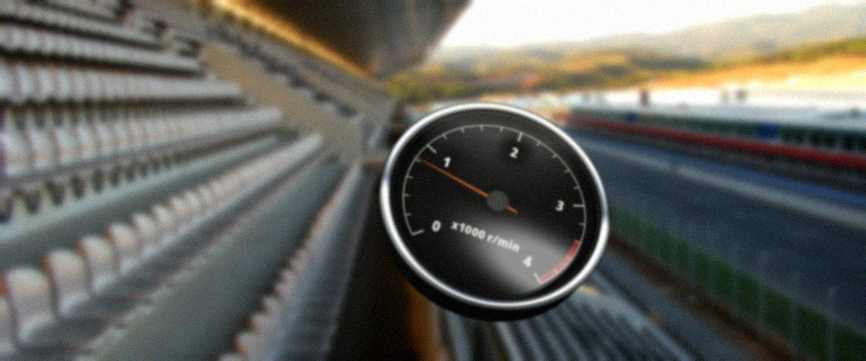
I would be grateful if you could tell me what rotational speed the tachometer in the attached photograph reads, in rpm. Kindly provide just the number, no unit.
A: 800
